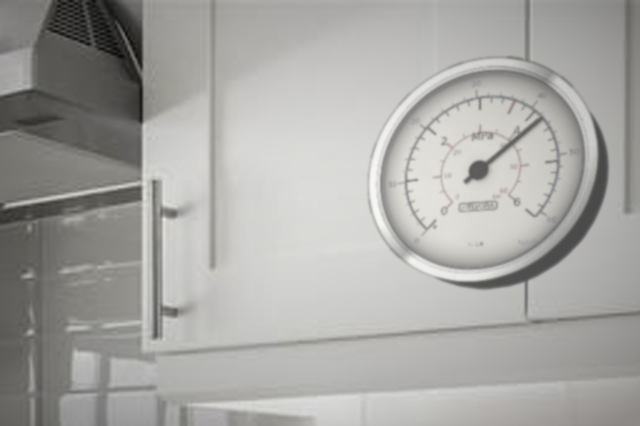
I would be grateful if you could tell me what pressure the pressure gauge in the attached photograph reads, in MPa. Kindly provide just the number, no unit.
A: 4.2
